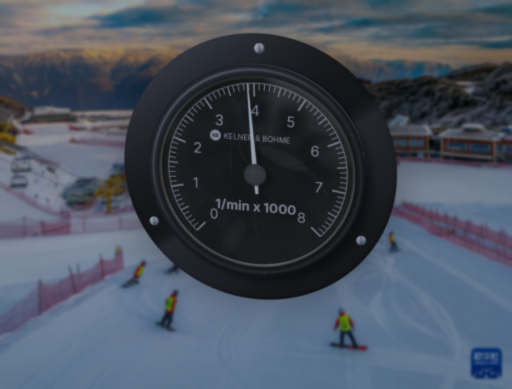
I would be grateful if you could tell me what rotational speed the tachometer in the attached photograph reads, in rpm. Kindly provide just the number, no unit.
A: 3900
